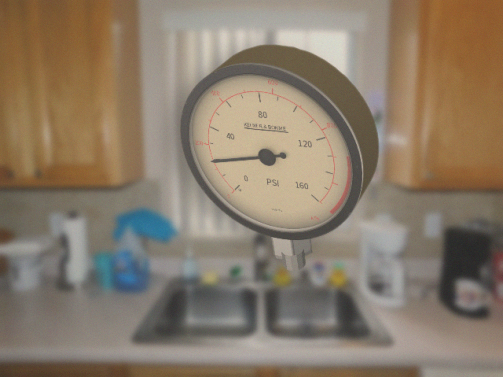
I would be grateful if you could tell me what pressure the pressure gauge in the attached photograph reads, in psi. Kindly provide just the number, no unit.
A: 20
